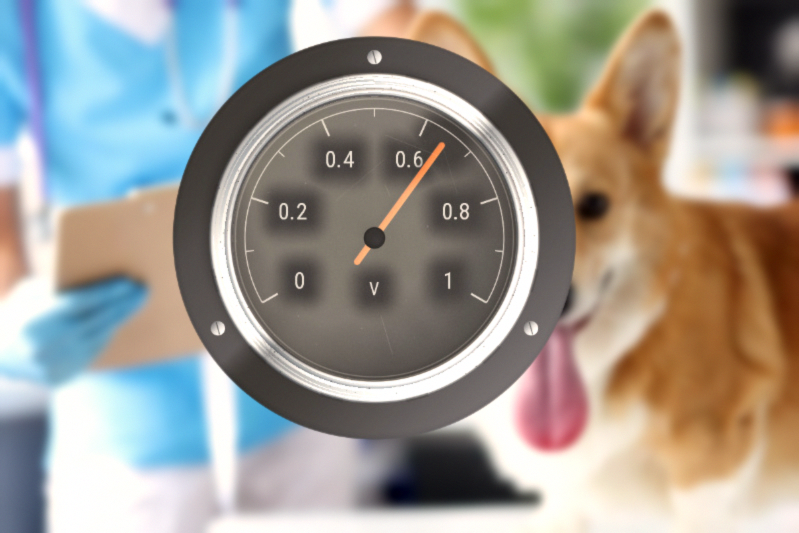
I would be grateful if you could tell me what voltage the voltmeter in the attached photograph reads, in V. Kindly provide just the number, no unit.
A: 0.65
